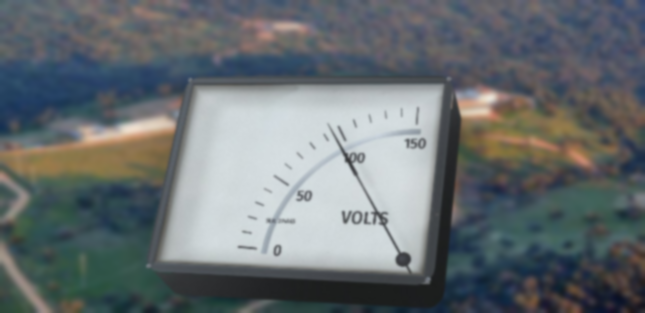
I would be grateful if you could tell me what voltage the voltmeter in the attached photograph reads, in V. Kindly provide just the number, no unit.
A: 95
